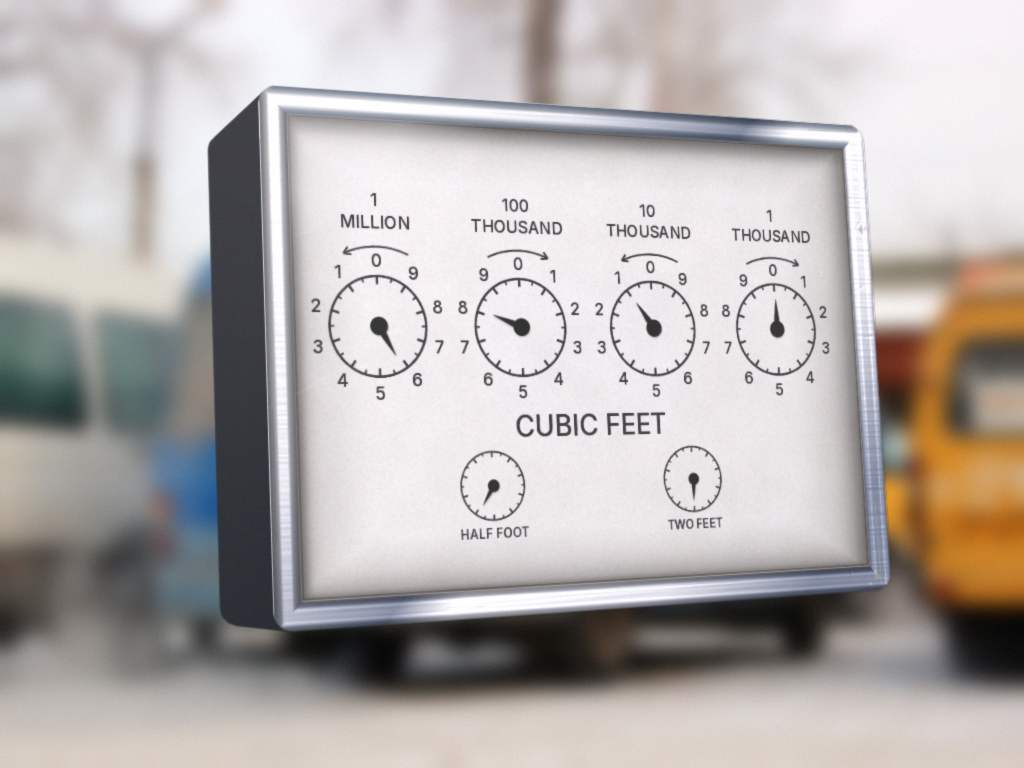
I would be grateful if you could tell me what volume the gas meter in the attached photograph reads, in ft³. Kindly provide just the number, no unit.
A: 581000
